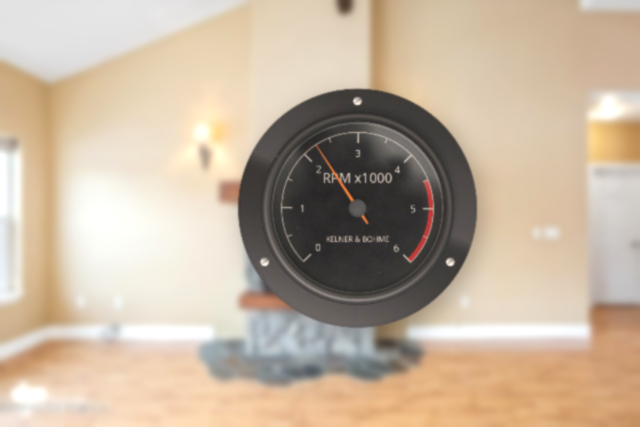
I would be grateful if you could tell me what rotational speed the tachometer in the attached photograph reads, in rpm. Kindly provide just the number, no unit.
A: 2250
